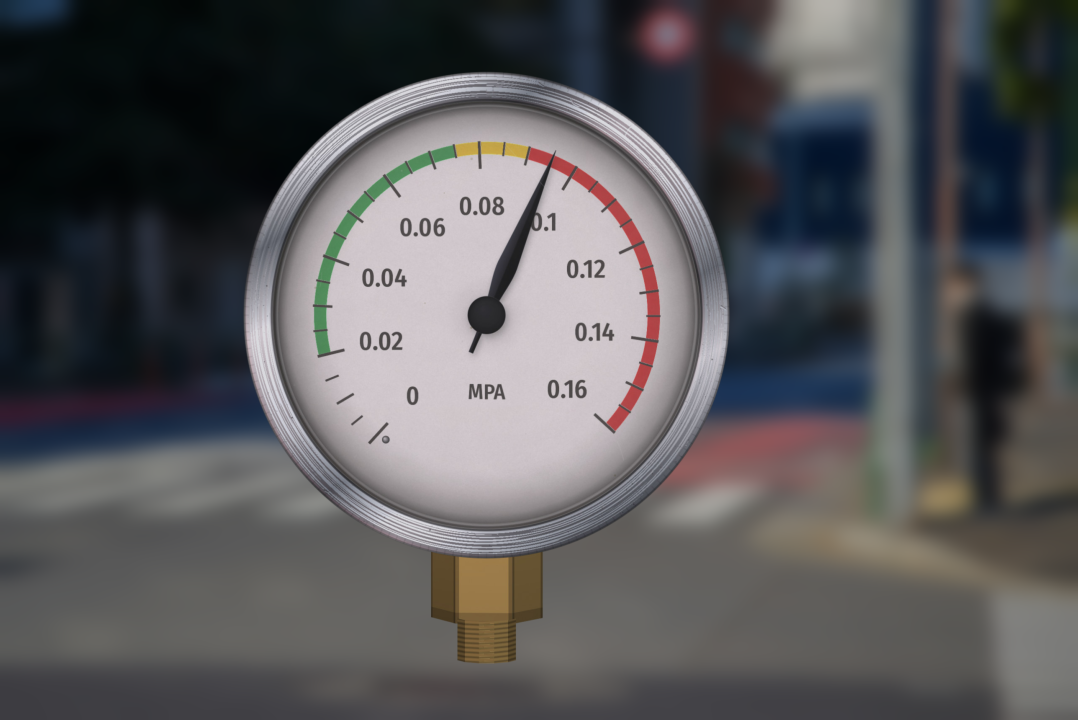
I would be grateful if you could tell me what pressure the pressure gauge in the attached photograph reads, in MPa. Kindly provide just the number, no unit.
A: 0.095
